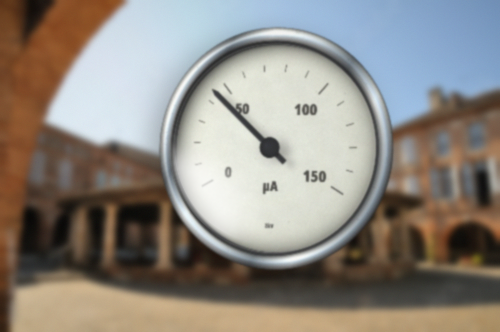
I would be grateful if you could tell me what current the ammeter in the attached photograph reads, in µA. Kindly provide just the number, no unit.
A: 45
